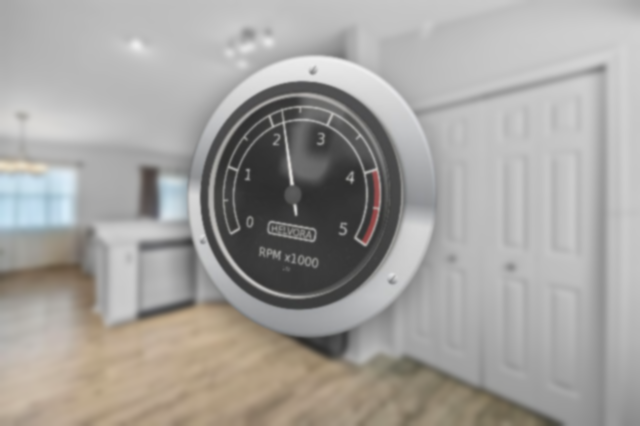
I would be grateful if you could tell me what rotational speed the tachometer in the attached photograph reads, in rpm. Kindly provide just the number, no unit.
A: 2250
